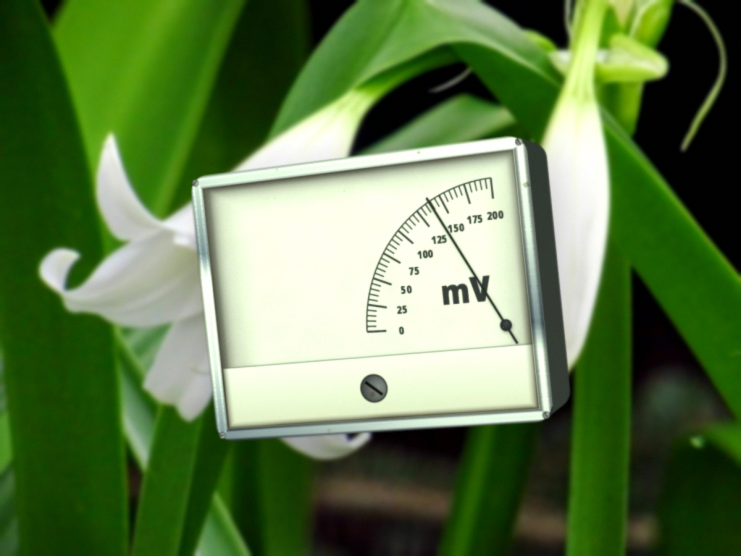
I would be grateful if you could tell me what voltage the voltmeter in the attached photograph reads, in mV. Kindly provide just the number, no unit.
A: 140
